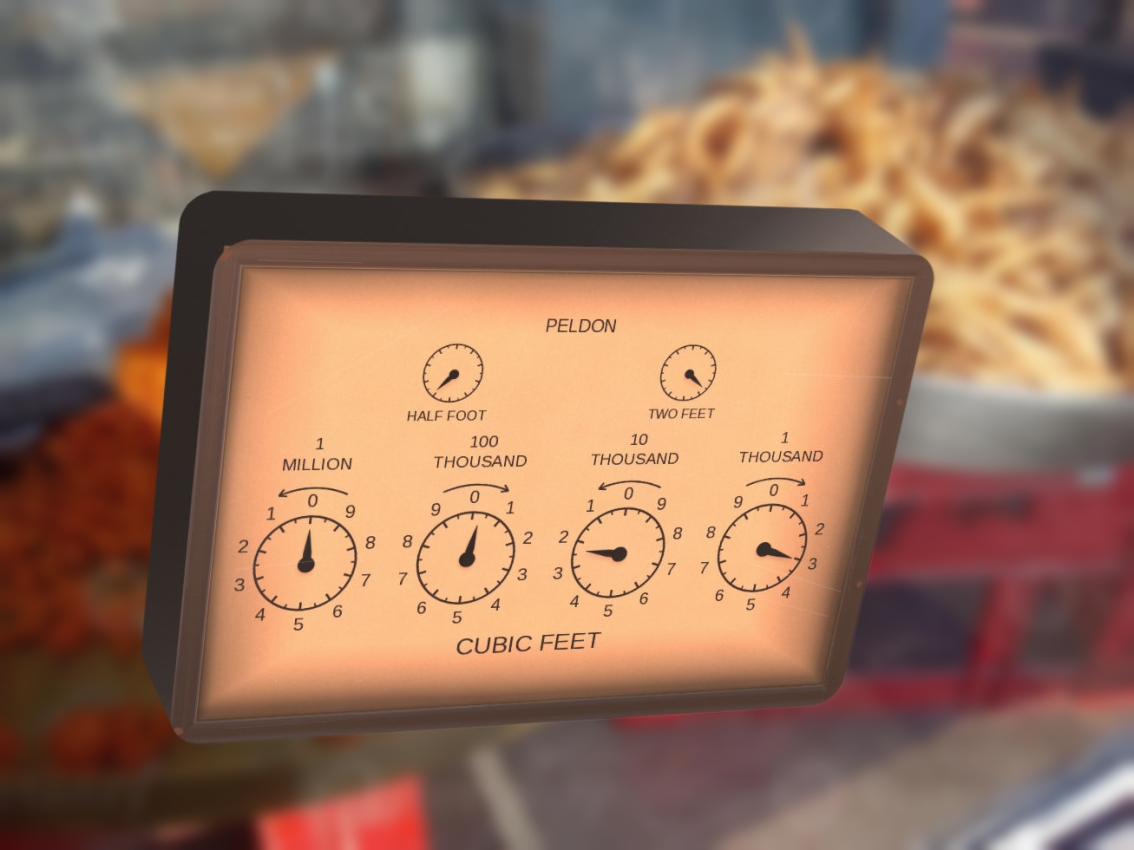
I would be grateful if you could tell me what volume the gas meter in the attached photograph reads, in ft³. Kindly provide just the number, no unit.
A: 2300
